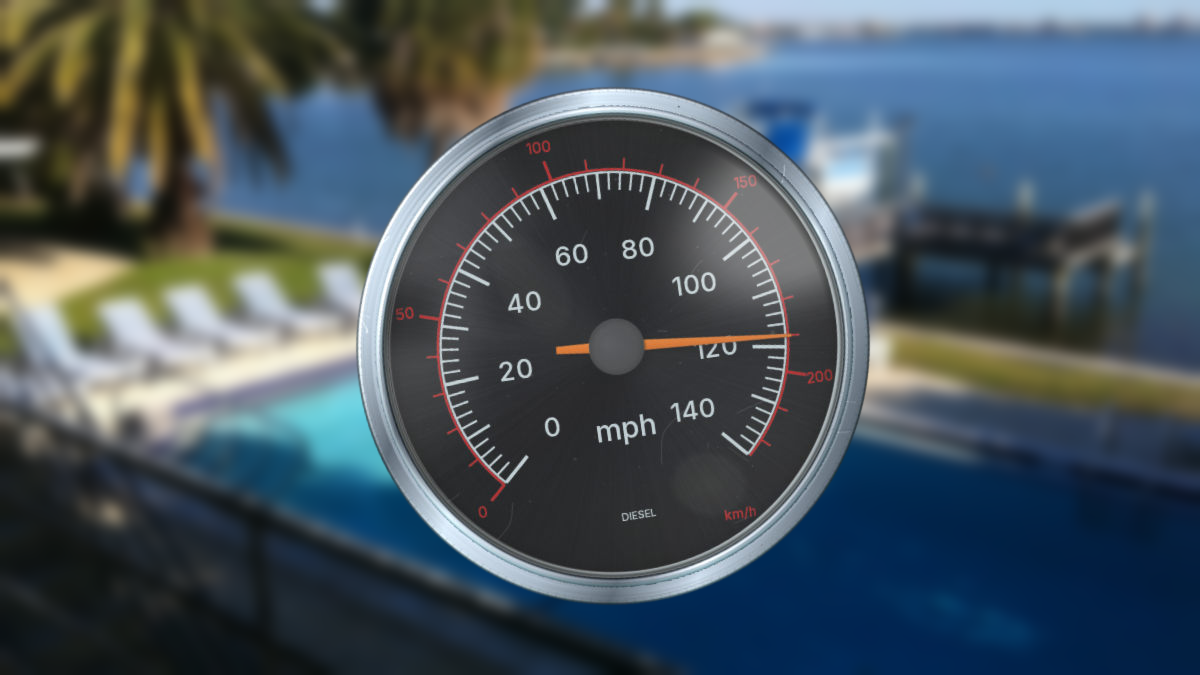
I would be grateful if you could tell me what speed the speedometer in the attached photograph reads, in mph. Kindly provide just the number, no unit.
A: 118
